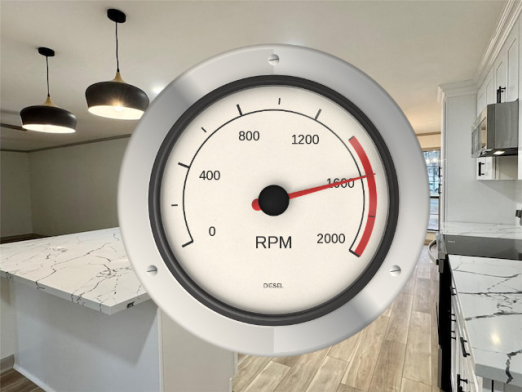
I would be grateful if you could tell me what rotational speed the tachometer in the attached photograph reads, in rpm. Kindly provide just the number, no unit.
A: 1600
